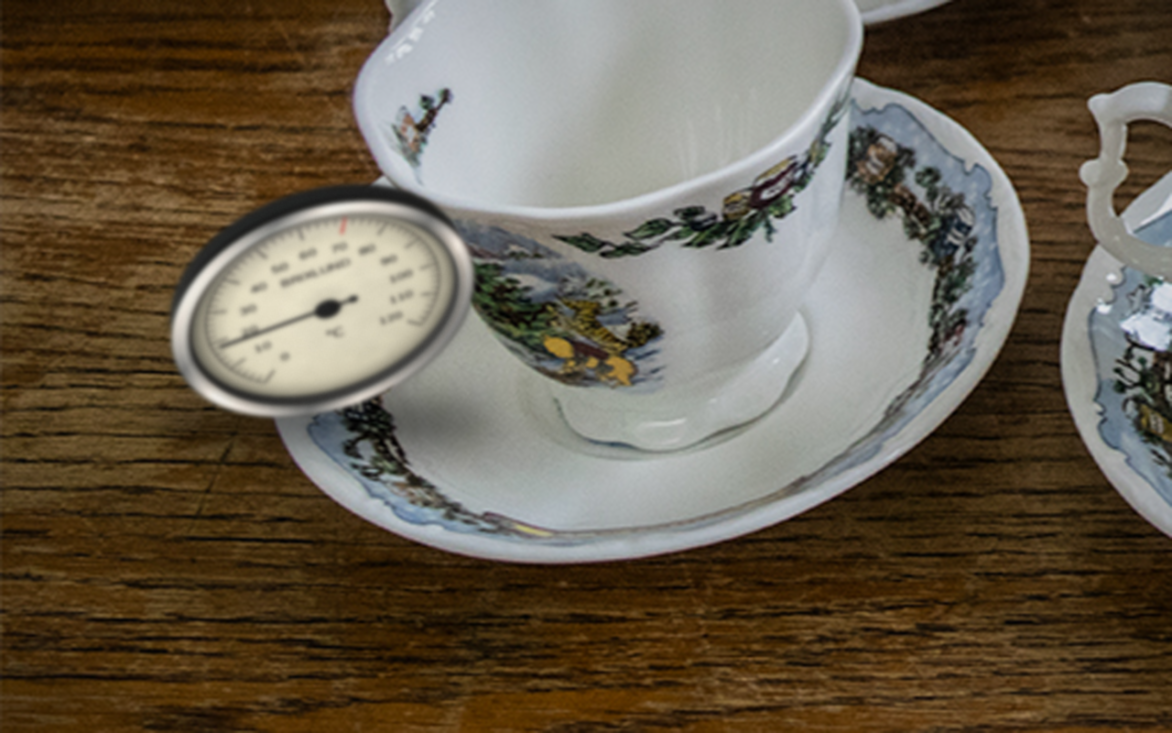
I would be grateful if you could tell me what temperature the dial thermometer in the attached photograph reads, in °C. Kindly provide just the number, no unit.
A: 20
